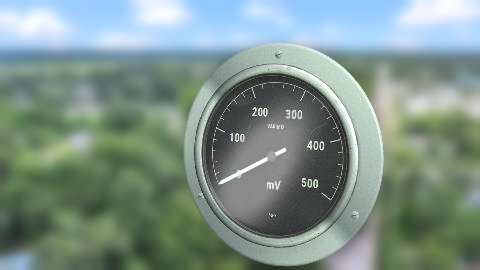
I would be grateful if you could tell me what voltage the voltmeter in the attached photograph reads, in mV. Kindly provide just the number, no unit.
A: 0
